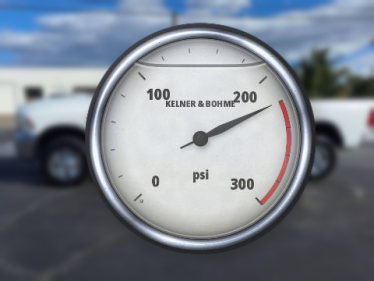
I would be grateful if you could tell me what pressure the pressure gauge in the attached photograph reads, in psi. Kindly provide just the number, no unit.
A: 220
